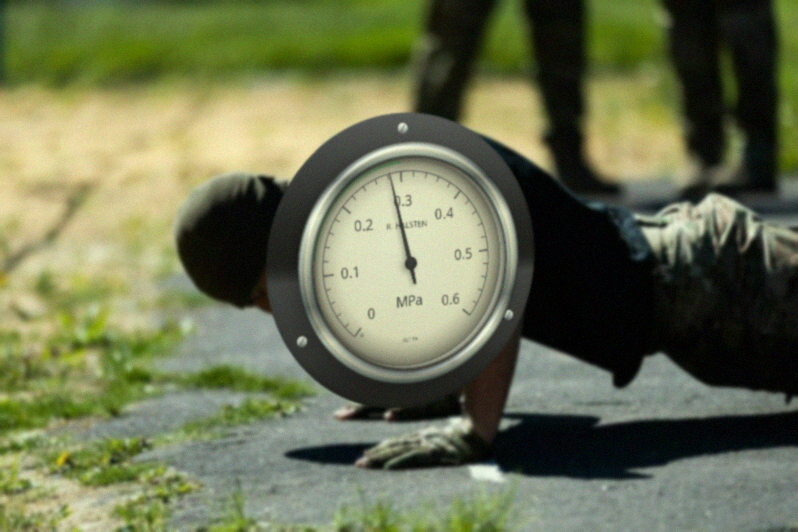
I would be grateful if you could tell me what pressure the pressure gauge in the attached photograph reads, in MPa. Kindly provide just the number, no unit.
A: 0.28
